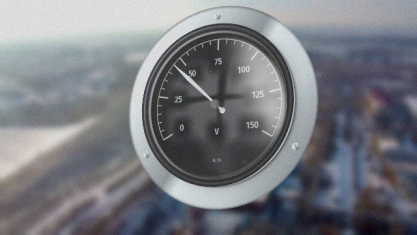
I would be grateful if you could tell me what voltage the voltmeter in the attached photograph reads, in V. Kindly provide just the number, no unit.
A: 45
